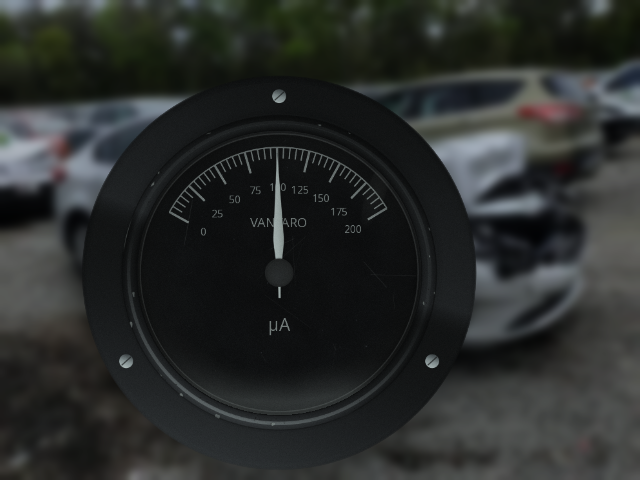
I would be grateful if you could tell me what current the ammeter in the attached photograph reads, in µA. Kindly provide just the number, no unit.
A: 100
